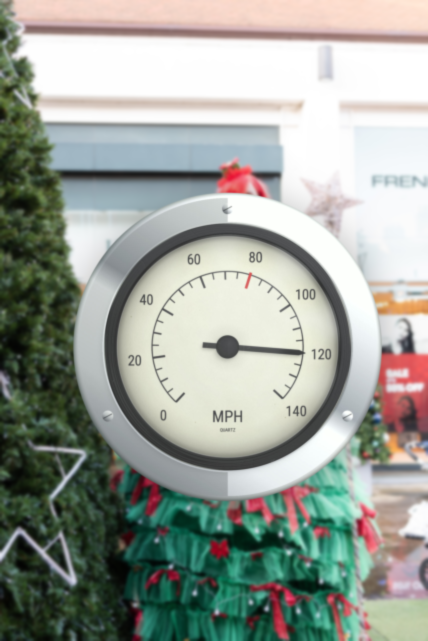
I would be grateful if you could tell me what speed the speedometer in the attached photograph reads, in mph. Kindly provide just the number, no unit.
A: 120
